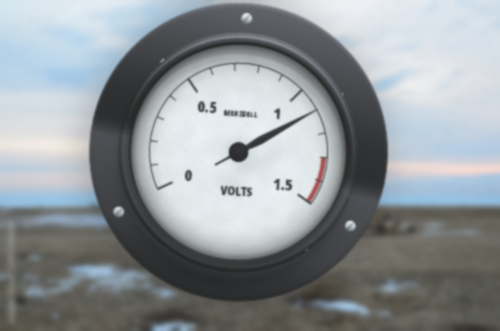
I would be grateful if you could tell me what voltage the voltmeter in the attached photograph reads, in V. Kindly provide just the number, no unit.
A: 1.1
